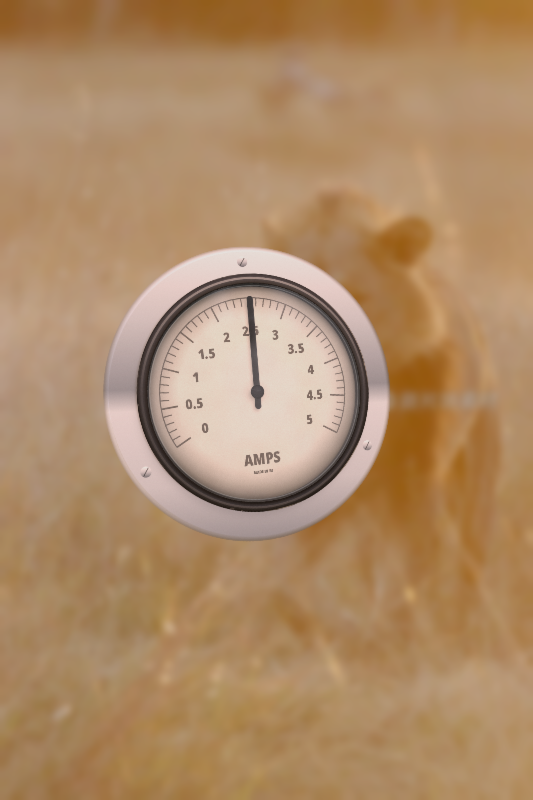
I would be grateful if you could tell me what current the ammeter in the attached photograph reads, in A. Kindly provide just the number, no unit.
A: 2.5
